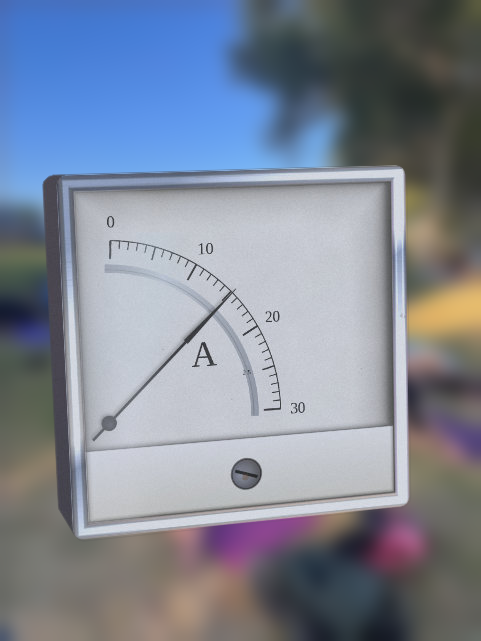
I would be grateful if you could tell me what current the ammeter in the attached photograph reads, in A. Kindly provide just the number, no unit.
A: 15
